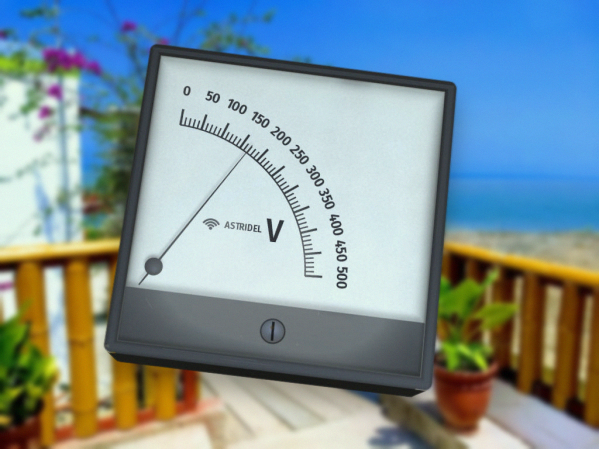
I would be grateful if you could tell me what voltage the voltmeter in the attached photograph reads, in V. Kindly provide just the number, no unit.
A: 170
